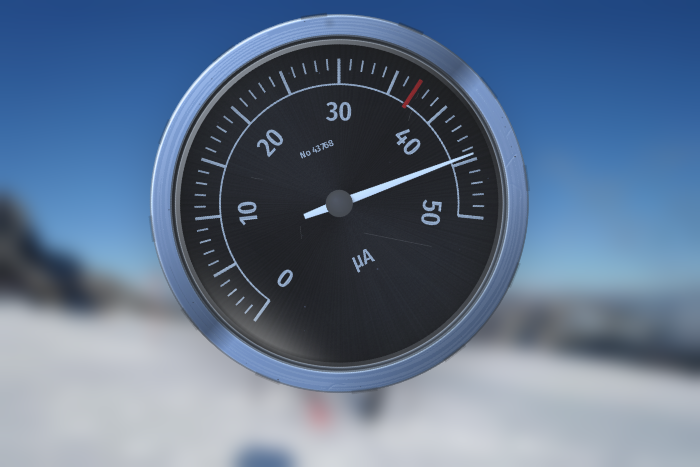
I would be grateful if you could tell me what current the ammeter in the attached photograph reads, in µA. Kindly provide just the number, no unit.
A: 44.5
